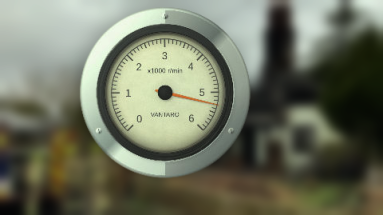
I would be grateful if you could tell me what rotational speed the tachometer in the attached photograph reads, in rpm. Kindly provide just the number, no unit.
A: 5300
